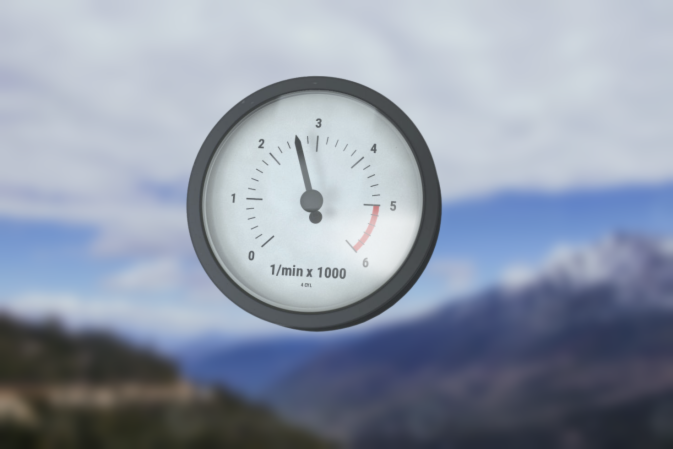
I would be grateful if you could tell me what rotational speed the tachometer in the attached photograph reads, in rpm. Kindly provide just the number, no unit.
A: 2600
